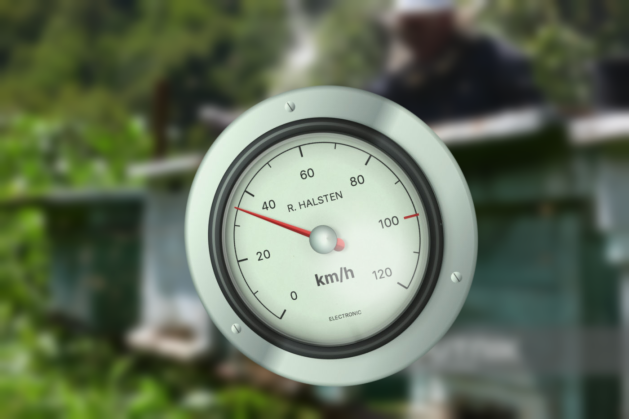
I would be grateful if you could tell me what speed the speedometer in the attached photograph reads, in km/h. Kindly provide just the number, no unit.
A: 35
